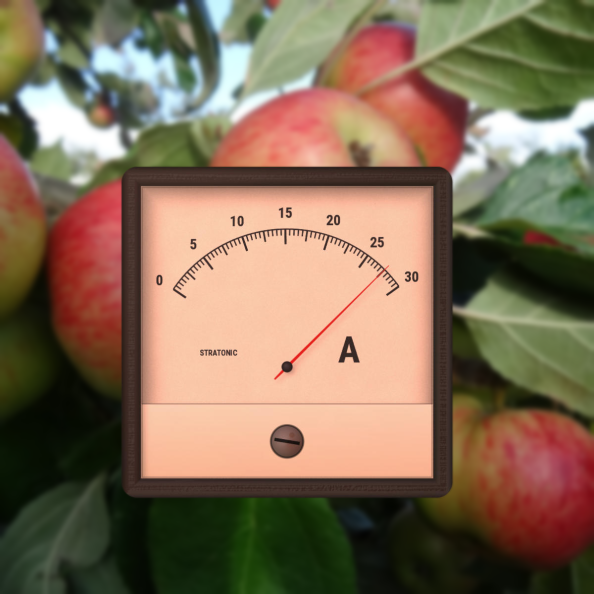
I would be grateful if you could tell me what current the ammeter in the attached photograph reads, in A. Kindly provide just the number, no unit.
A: 27.5
